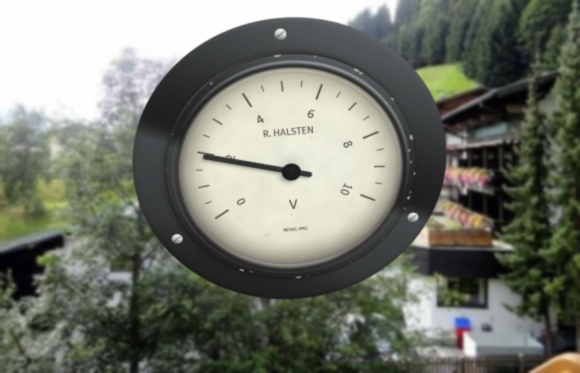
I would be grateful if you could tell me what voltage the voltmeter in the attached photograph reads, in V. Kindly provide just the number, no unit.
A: 2
